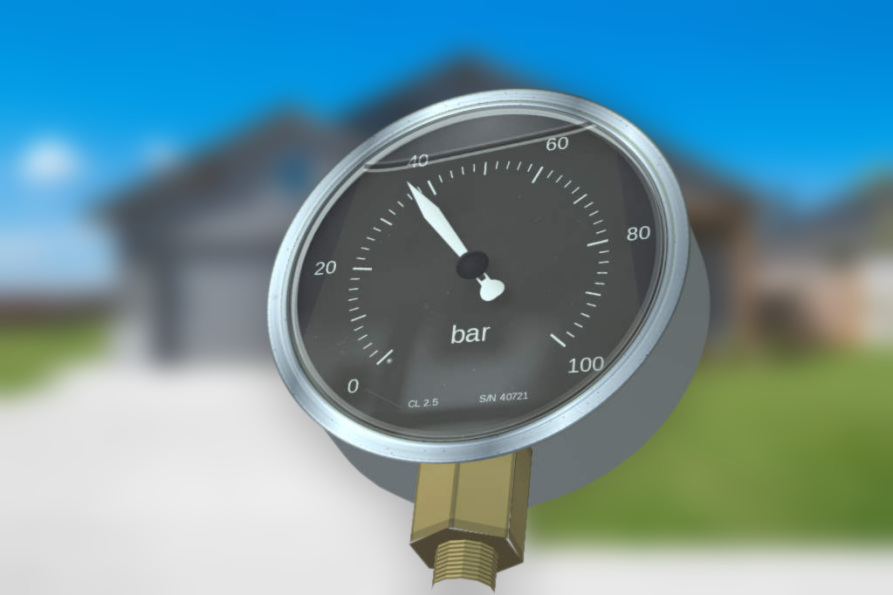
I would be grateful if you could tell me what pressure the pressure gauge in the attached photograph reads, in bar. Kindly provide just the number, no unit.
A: 37
